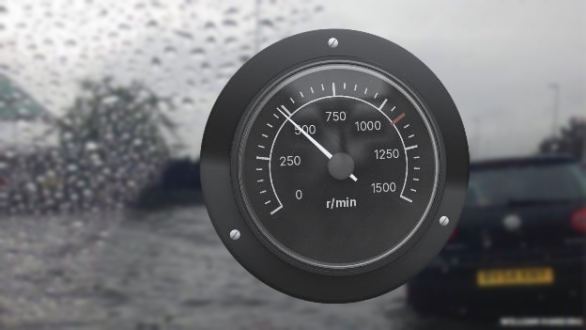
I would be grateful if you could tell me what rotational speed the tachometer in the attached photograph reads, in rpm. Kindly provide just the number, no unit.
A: 475
